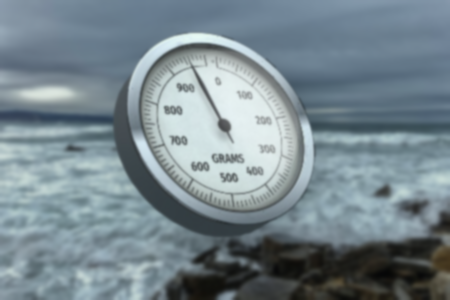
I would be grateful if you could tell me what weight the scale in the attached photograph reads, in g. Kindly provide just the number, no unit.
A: 950
